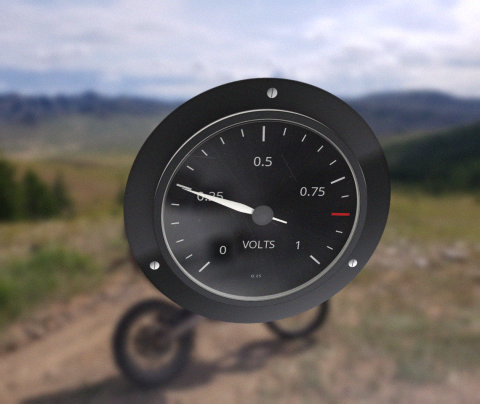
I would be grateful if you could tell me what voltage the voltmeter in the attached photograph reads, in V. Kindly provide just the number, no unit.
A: 0.25
